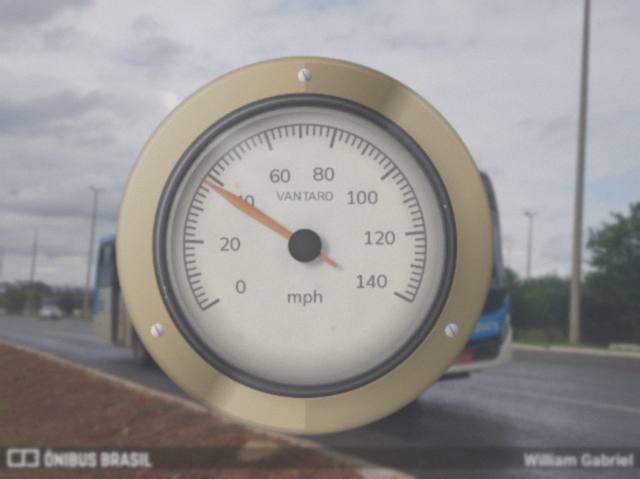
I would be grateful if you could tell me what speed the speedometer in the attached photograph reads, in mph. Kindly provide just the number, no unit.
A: 38
